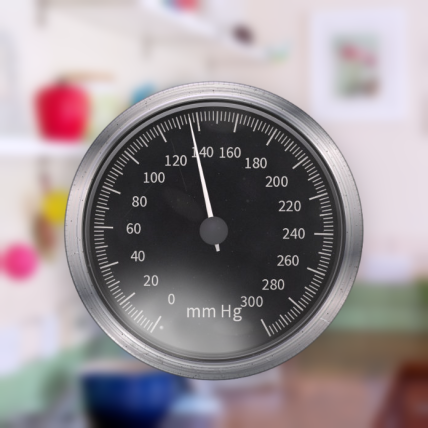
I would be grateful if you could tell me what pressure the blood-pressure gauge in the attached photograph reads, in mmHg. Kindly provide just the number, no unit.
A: 136
